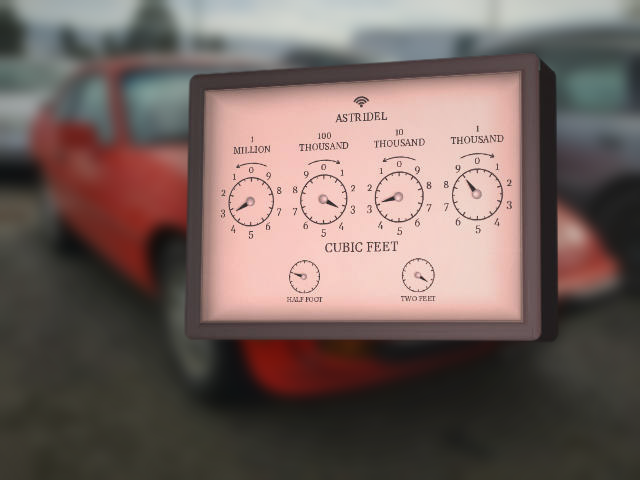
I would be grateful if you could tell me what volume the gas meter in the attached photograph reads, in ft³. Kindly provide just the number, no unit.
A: 332900
